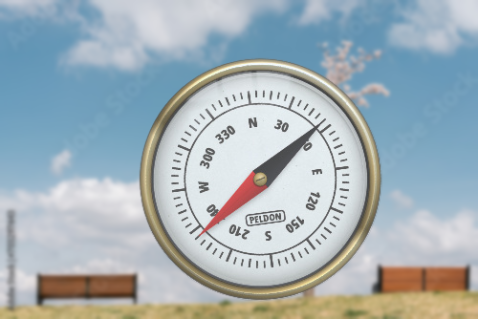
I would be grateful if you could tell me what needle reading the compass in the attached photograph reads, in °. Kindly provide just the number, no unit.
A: 235
